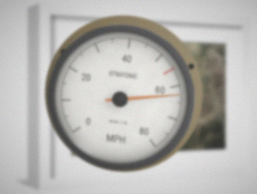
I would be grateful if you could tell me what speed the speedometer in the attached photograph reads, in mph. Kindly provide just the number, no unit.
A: 62.5
